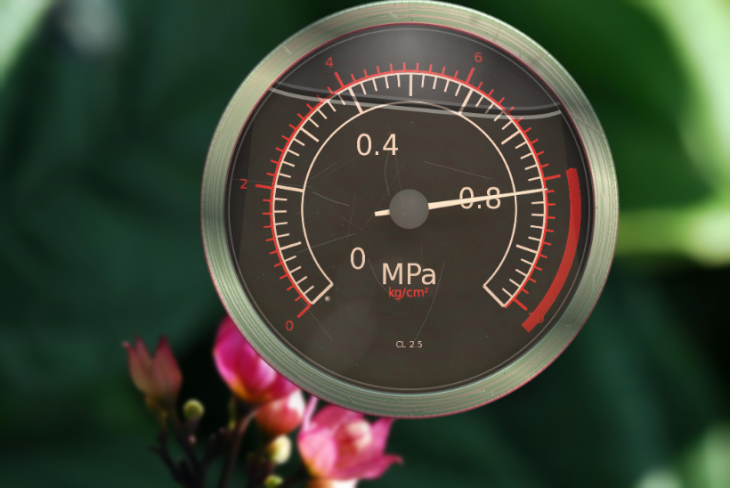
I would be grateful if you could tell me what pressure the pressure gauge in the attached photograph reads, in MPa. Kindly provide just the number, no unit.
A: 0.8
